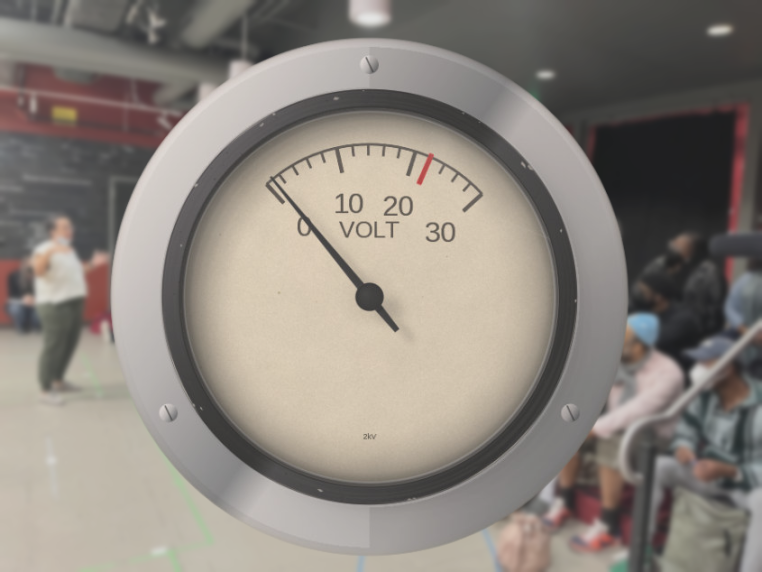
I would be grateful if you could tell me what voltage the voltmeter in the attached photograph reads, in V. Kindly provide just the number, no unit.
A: 1
